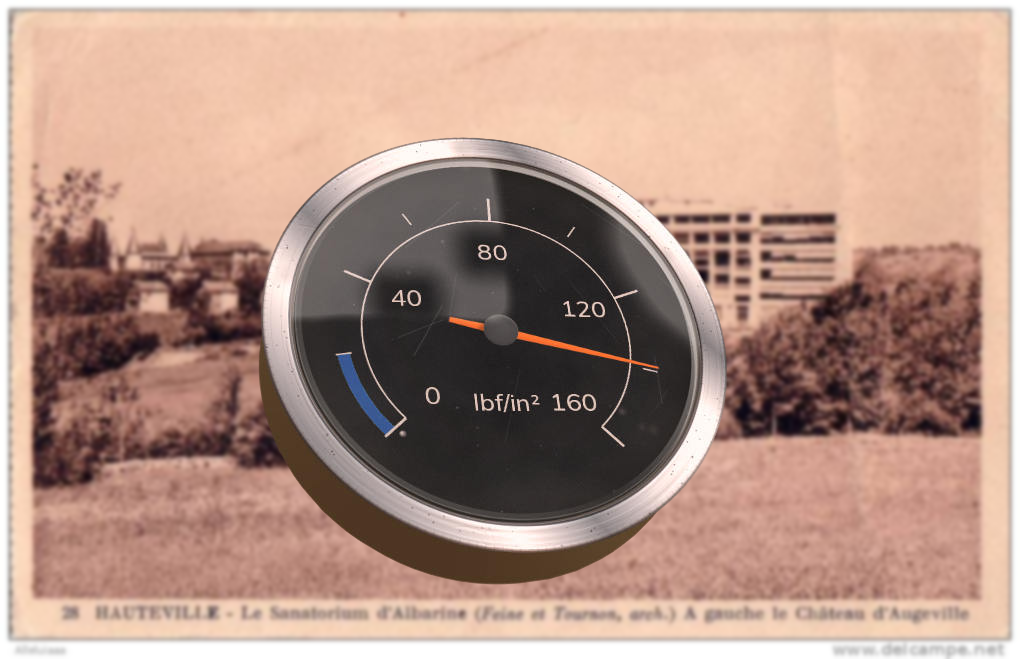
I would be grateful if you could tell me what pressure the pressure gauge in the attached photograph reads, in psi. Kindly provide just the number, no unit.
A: 140
